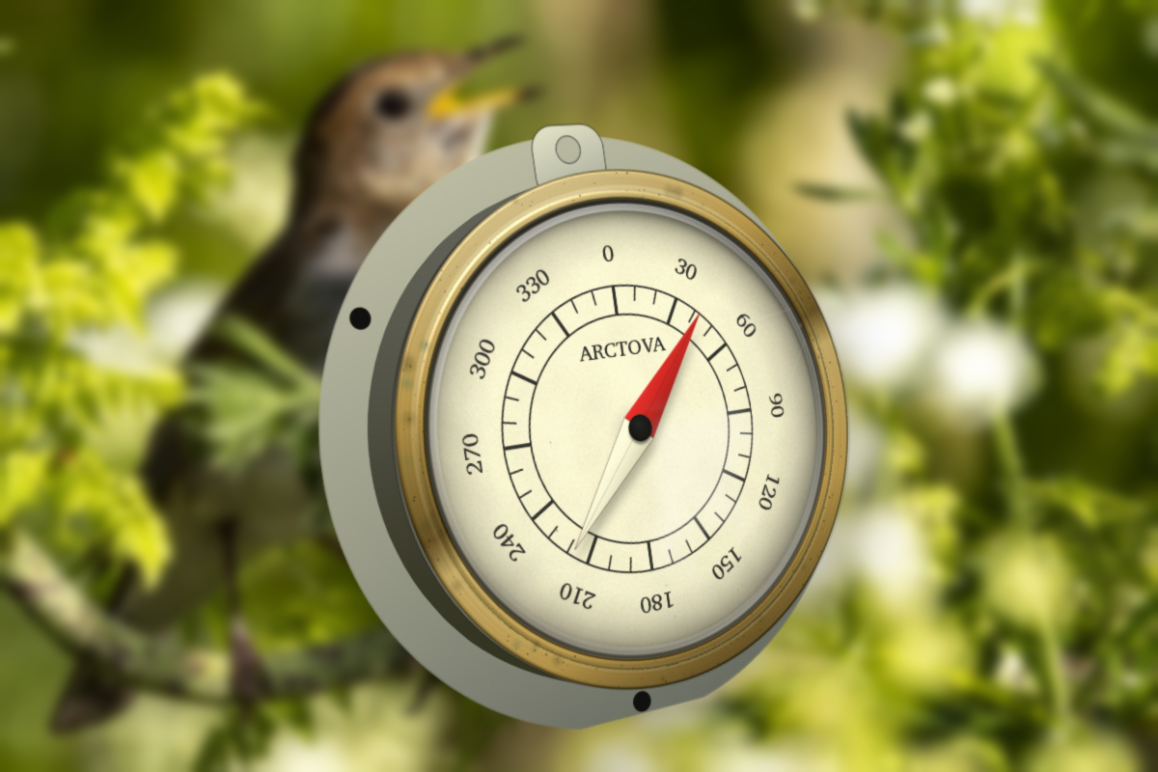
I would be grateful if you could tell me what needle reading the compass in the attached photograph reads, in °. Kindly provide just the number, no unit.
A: 40
